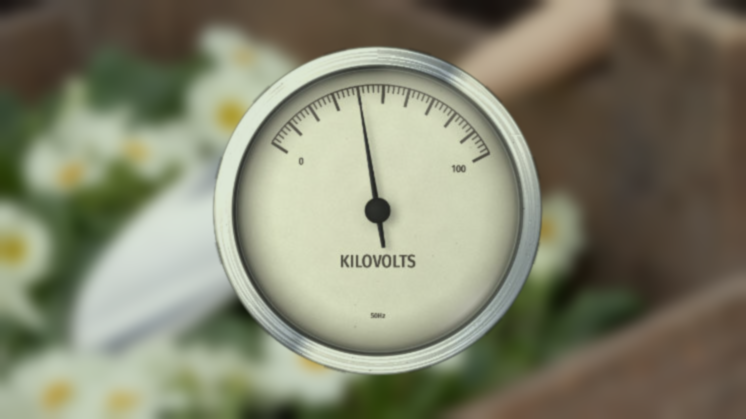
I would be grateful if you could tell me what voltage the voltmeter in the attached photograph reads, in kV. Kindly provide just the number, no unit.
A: 40
